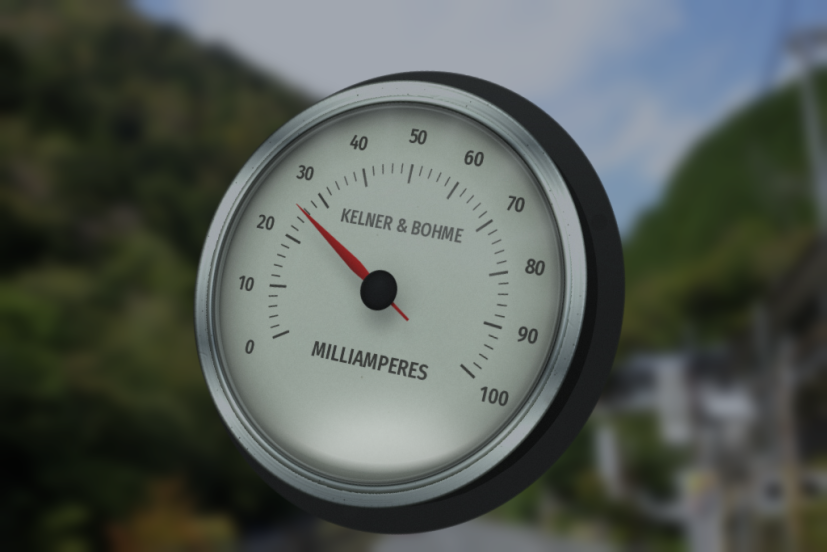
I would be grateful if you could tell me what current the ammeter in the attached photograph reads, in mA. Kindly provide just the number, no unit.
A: 26
